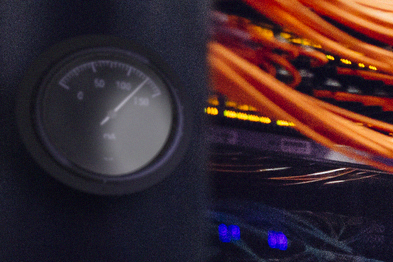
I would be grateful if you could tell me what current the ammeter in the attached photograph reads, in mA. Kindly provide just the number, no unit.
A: 125
